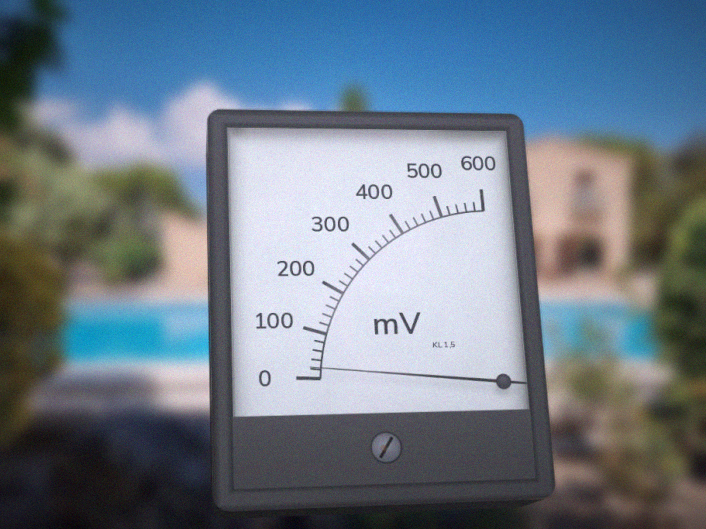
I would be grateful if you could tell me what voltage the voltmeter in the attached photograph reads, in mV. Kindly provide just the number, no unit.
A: 20
